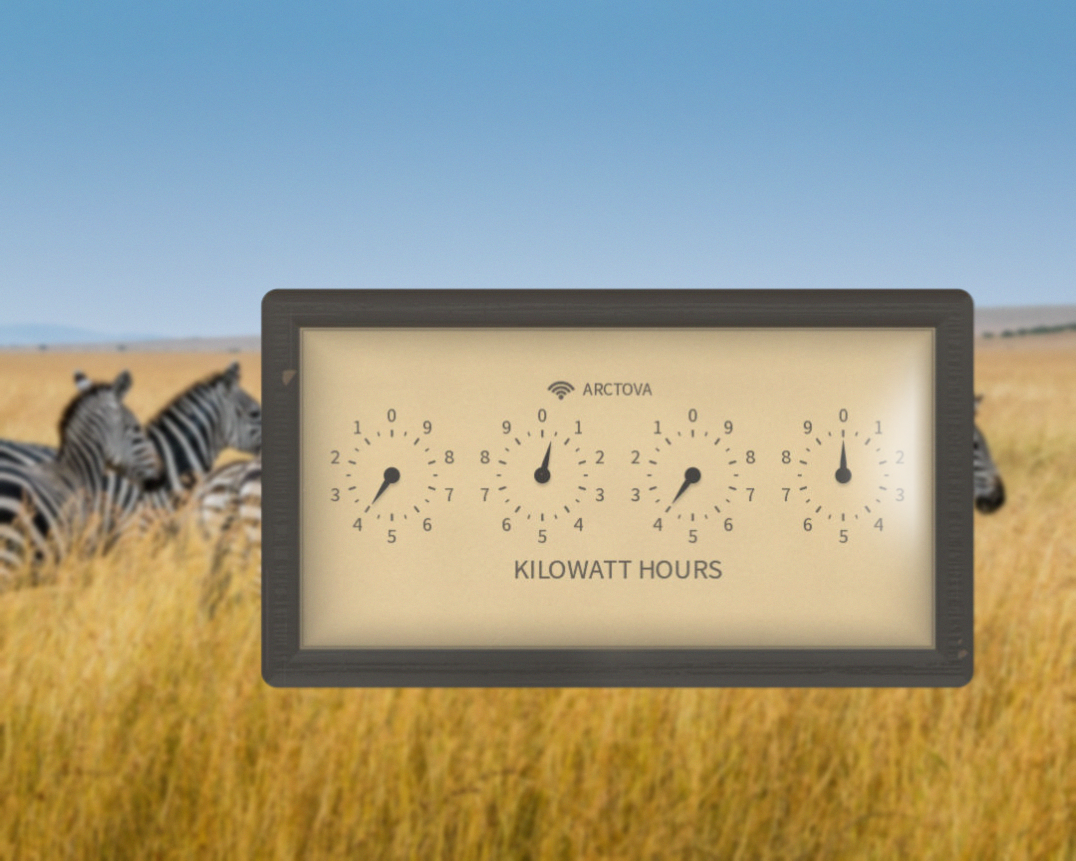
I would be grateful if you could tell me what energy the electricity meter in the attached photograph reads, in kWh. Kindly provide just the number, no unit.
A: 4040
